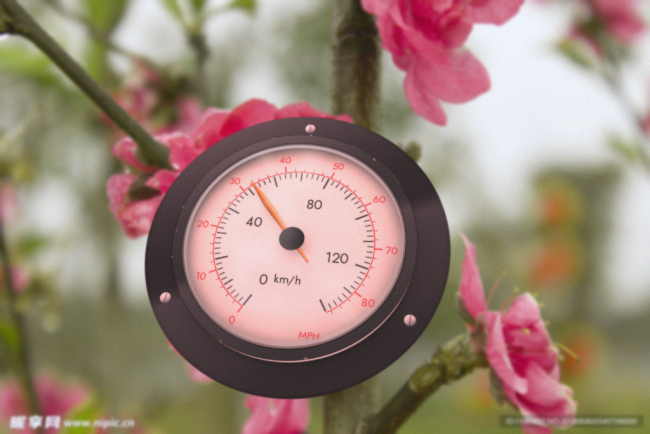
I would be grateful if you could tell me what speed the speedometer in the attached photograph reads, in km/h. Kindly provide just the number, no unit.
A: 52
